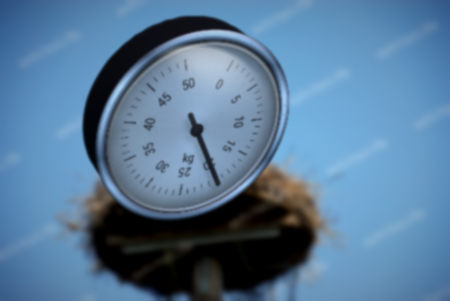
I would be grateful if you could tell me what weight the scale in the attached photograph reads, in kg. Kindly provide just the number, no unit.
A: 20
